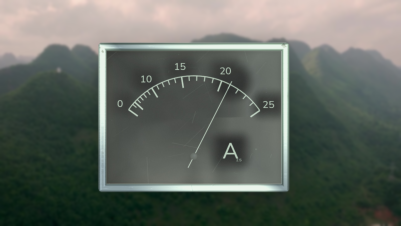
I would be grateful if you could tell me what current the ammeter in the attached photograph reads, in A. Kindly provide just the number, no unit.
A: 21
